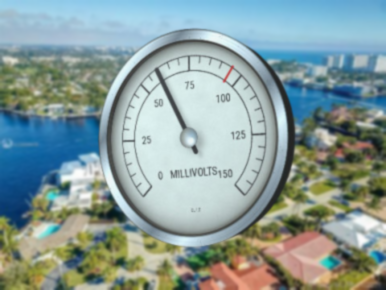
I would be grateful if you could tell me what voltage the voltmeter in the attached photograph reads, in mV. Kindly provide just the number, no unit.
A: 60
